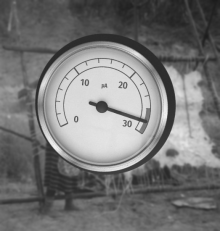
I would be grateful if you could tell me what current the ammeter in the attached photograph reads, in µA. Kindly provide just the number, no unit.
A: 28
